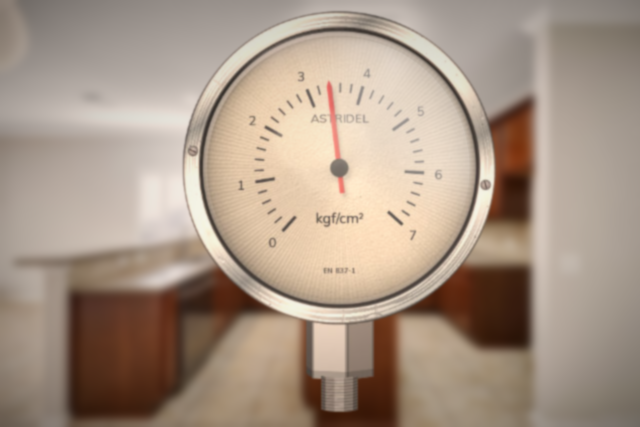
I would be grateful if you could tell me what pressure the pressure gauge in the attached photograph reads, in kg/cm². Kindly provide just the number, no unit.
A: 3.4
